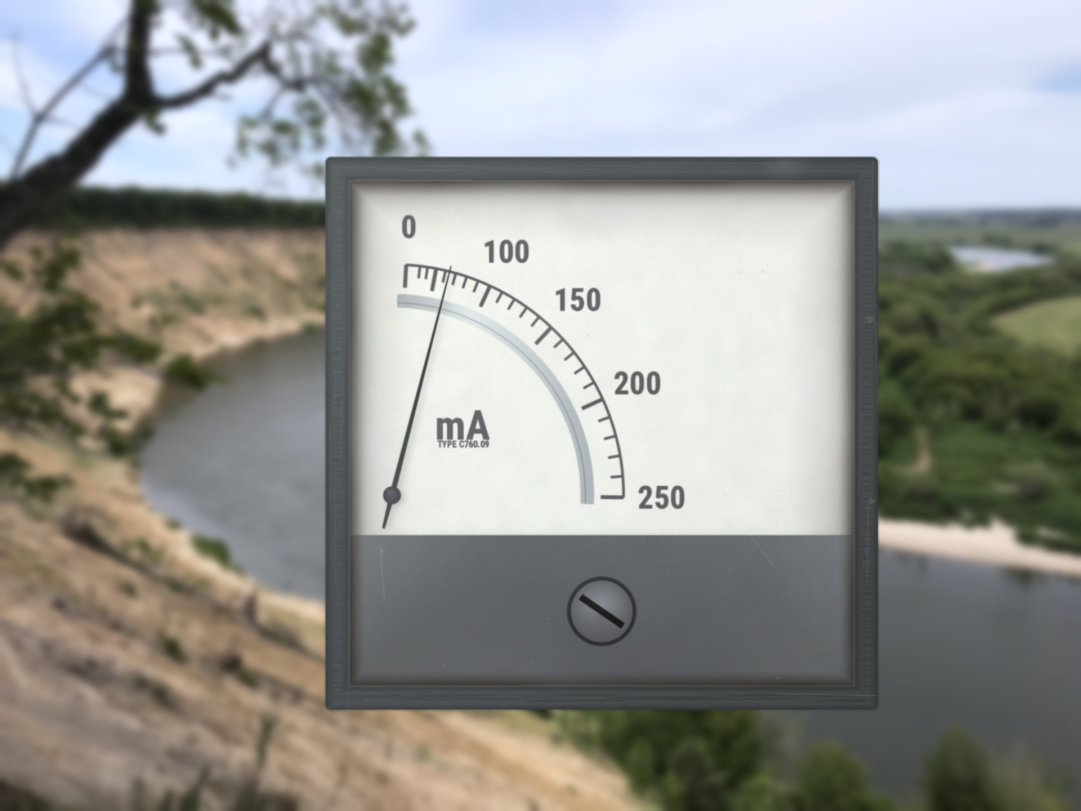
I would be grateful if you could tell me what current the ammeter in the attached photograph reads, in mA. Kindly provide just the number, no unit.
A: 65
